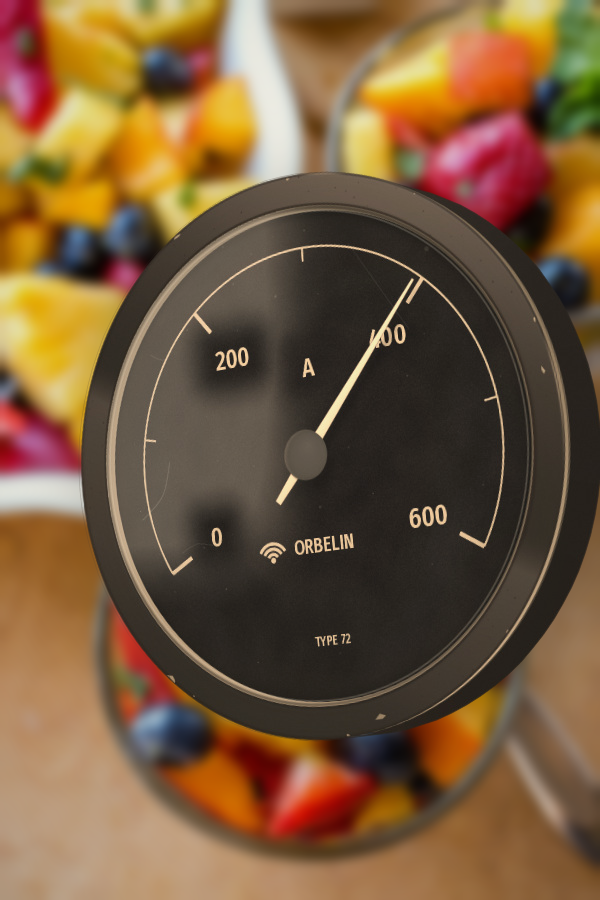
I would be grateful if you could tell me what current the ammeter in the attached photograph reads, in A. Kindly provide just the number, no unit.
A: 400
